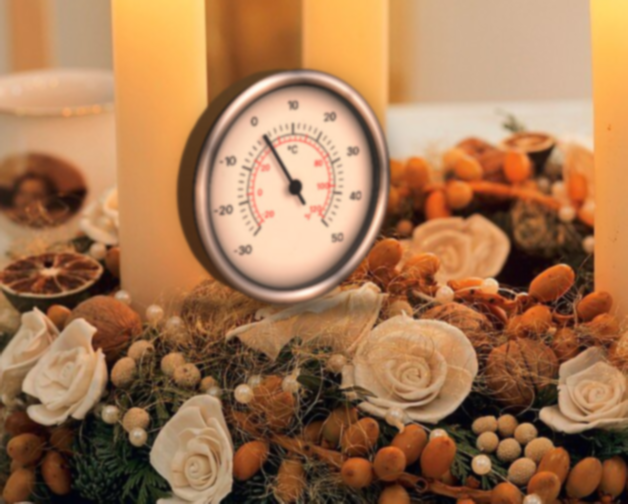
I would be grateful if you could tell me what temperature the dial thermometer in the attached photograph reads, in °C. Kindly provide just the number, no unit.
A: 0
